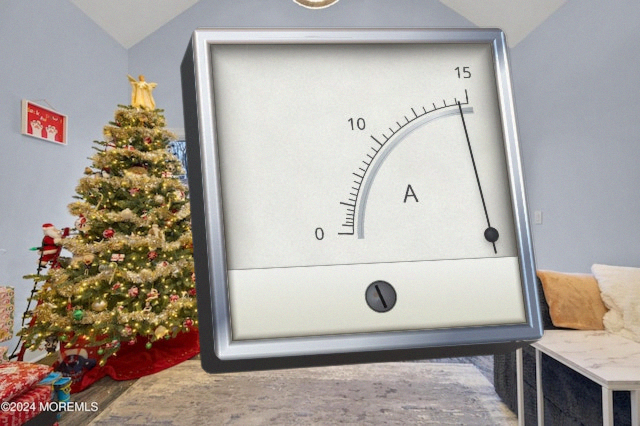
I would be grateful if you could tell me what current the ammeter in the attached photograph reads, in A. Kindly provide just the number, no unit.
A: 14.5
